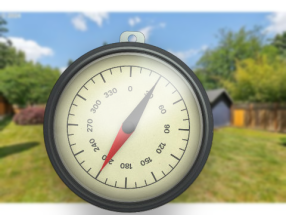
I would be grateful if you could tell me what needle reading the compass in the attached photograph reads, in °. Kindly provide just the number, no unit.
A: 210
